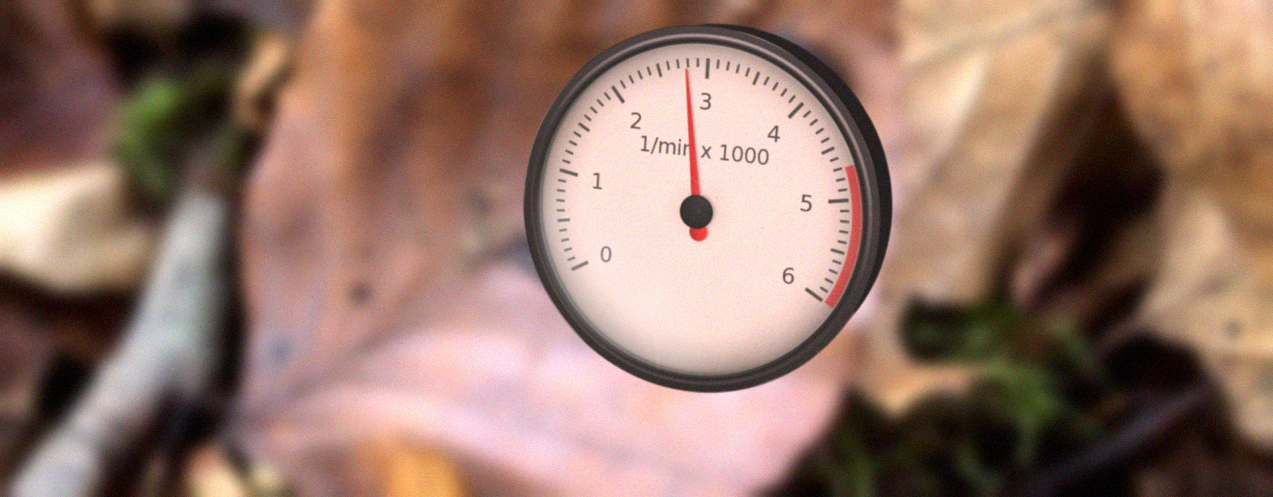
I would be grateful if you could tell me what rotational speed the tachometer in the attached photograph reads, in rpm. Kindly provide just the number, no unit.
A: 2800
